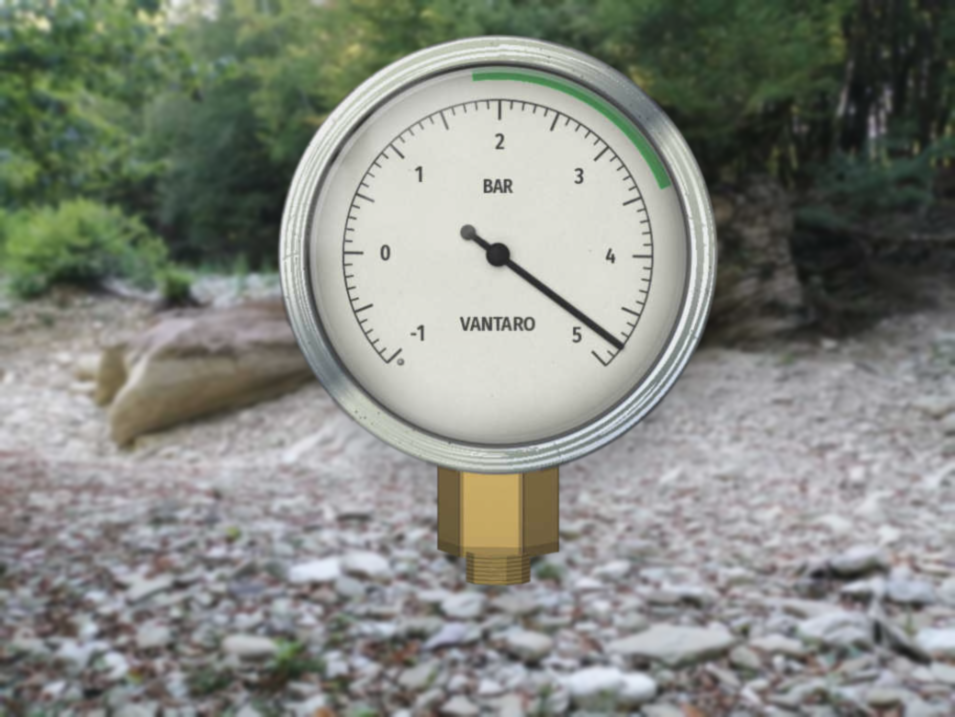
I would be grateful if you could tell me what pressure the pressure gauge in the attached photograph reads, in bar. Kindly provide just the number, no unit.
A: 4.8
